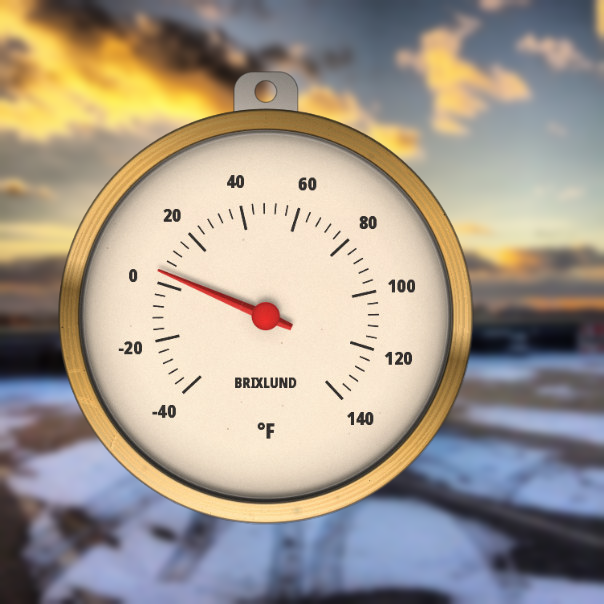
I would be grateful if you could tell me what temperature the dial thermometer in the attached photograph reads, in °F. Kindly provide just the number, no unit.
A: 4
